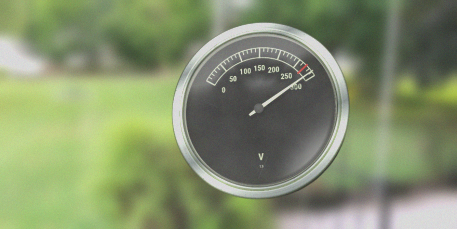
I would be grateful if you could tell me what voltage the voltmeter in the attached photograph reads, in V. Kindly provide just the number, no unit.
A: 290
